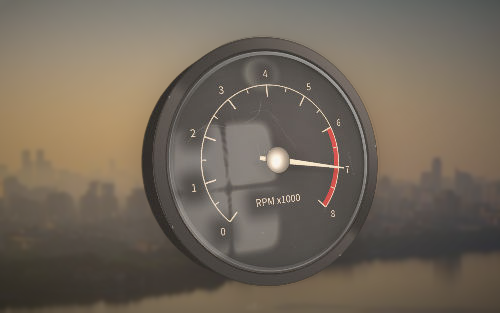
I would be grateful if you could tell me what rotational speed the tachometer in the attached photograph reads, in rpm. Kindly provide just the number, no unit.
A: 7000
